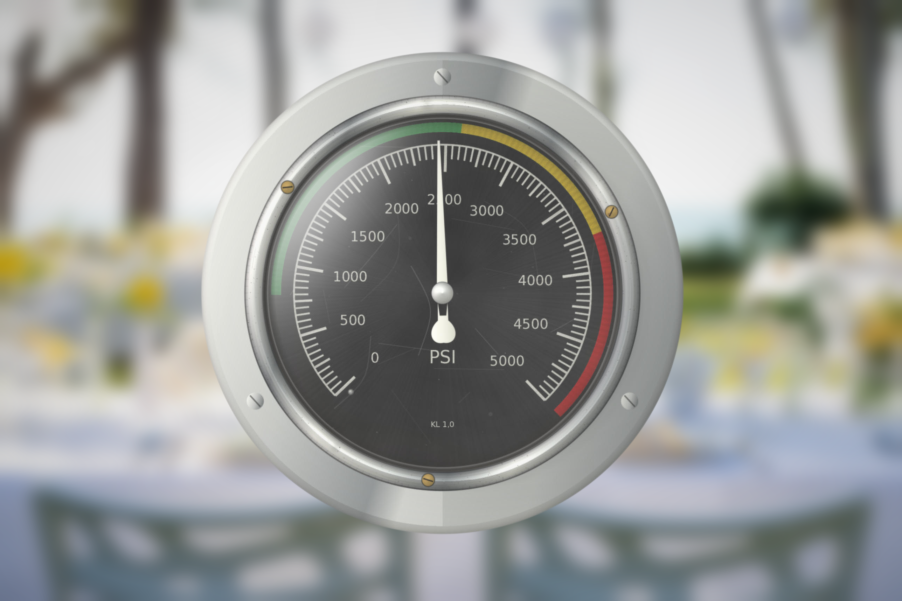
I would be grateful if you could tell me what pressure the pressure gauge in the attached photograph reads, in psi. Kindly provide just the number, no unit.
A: 2450
